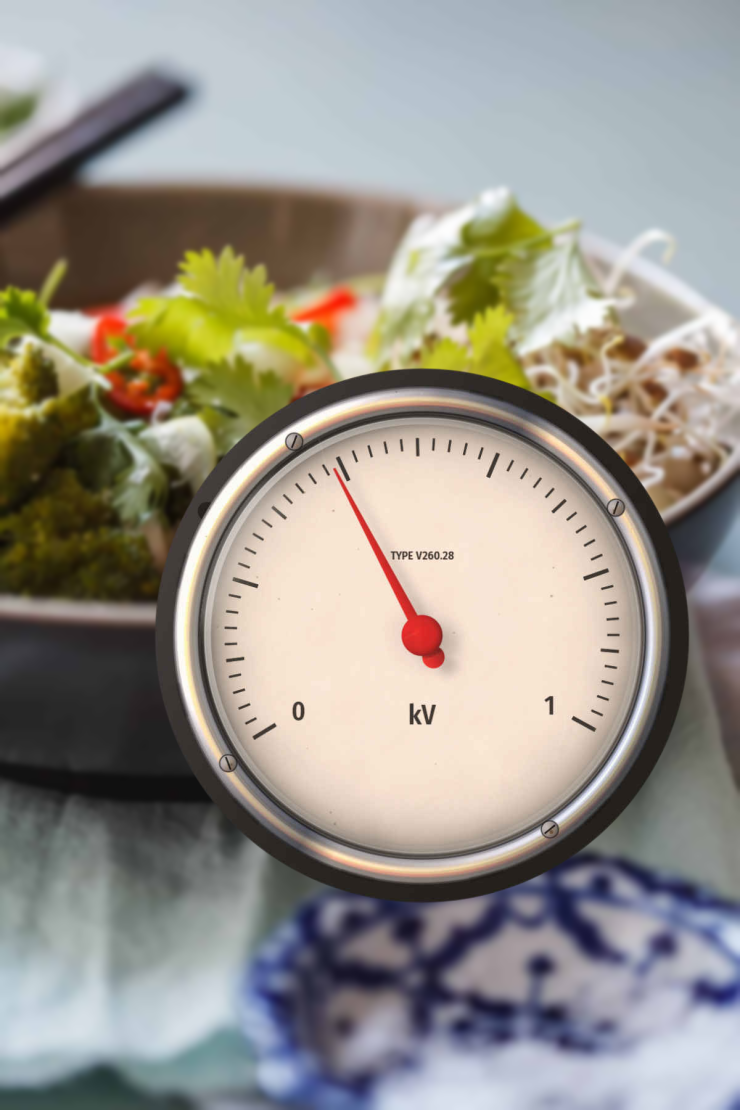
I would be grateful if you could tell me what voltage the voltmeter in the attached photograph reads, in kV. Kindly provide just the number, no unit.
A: 0.39
